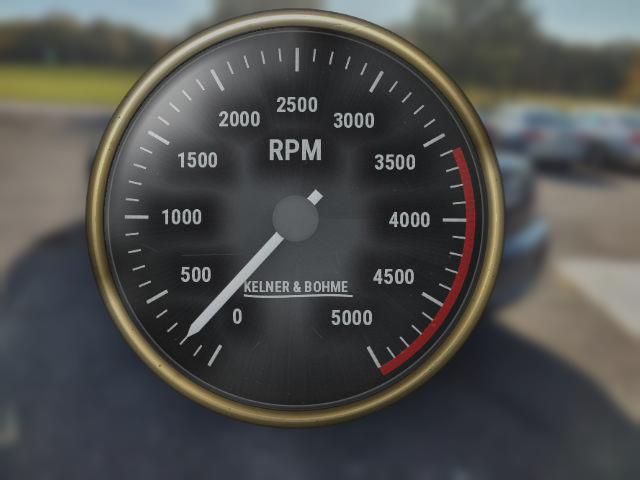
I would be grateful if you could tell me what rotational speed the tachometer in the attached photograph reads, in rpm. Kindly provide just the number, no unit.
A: 200
